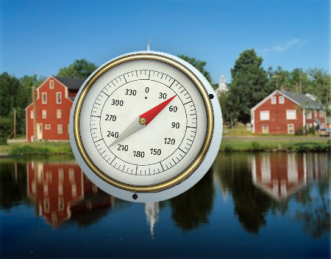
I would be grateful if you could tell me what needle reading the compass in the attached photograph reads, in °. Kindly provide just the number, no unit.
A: 45
